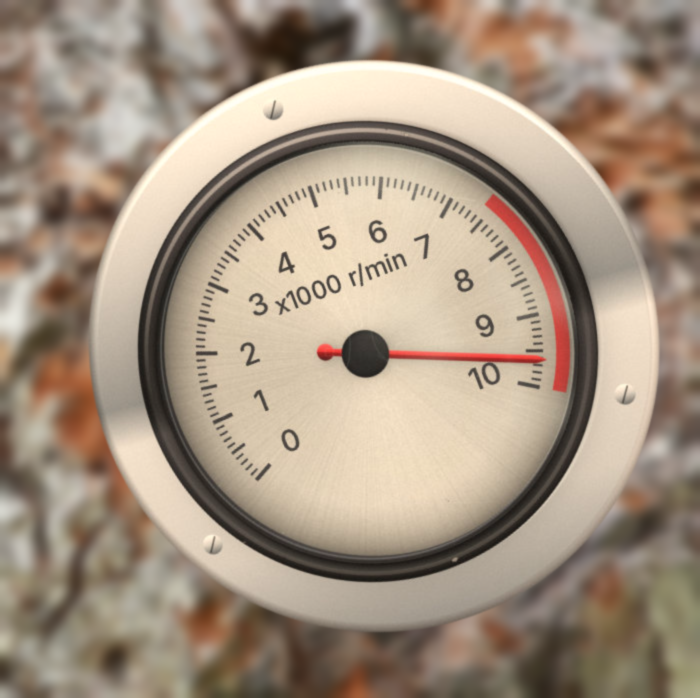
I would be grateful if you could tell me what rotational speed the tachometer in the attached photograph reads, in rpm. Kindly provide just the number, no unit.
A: 9600
